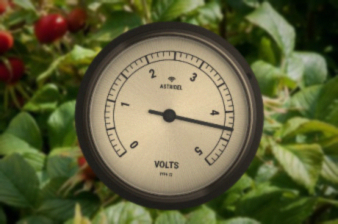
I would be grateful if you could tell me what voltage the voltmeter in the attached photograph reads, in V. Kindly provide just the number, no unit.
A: 4.3
